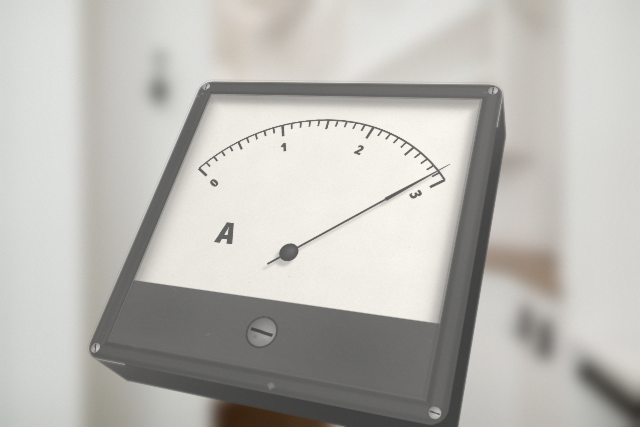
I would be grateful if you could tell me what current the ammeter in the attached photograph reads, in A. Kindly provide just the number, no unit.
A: 2.9
